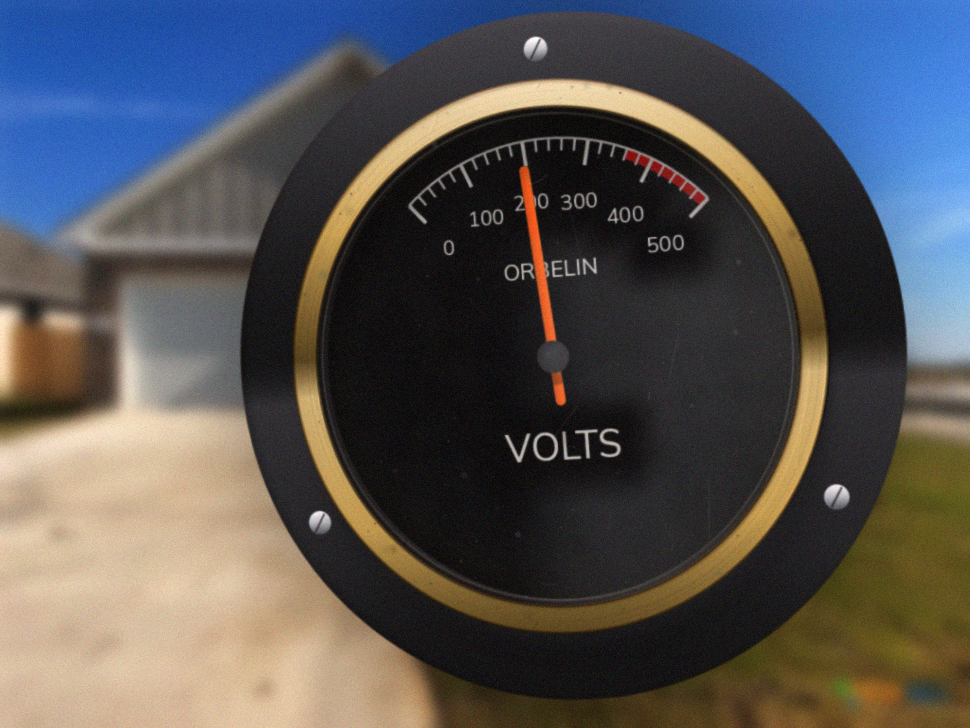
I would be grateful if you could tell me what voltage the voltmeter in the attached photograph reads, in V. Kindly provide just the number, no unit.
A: 200
